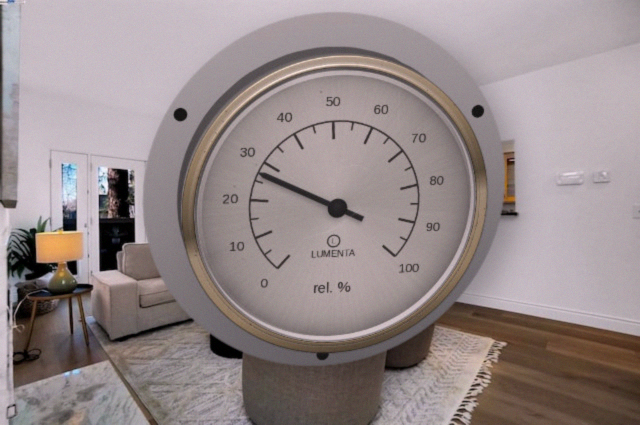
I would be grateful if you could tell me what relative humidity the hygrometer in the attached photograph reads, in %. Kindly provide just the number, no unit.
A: 27.5
